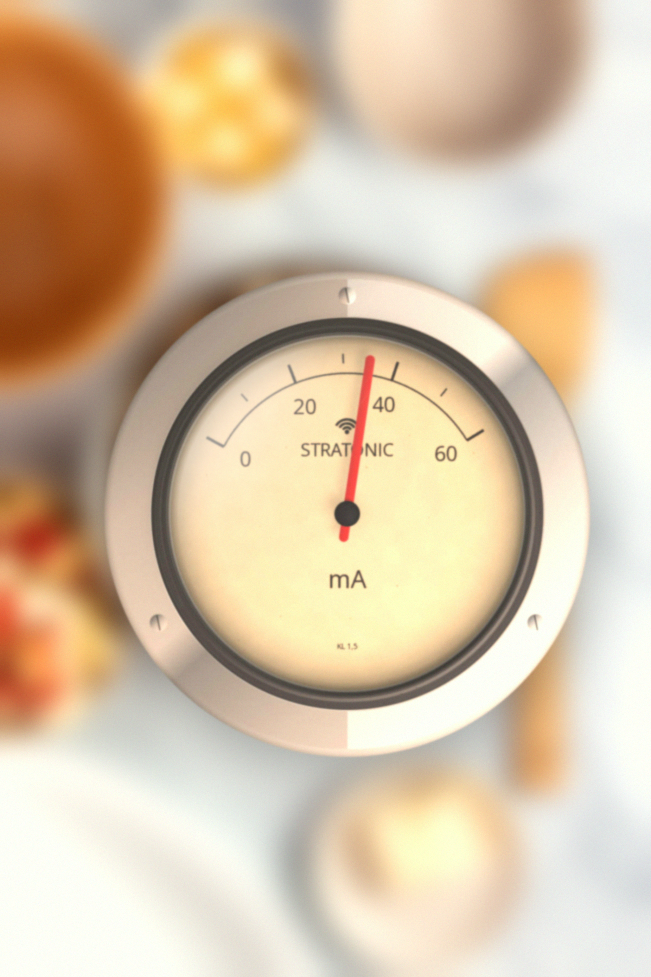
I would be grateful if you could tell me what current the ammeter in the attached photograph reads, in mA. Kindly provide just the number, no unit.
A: 35
